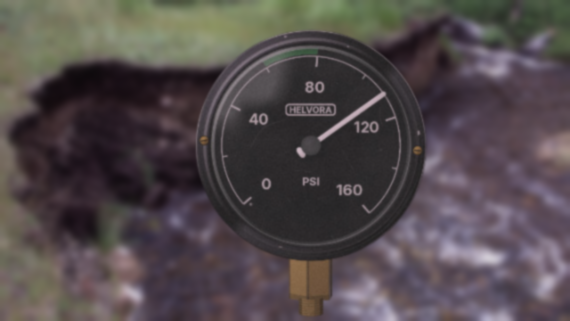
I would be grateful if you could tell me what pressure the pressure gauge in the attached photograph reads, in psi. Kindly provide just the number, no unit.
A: 110
